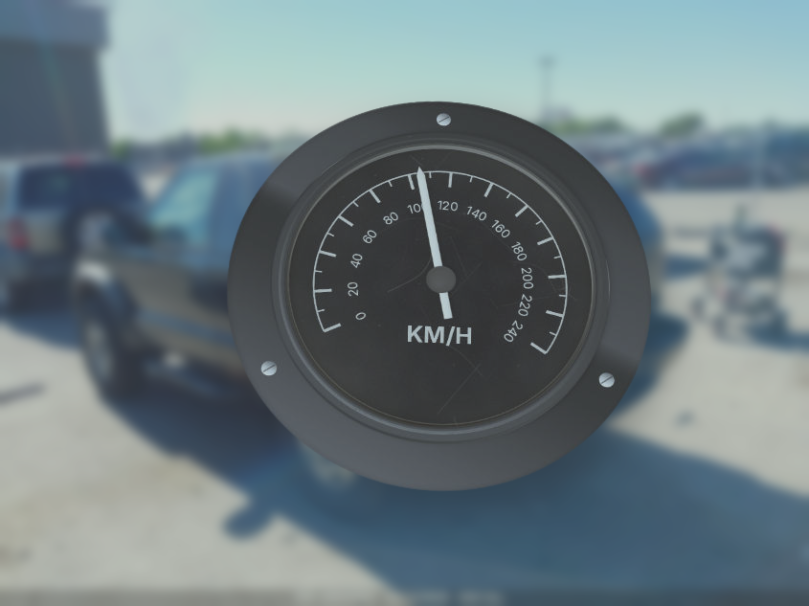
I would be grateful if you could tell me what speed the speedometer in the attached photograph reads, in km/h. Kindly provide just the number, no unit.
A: 105
